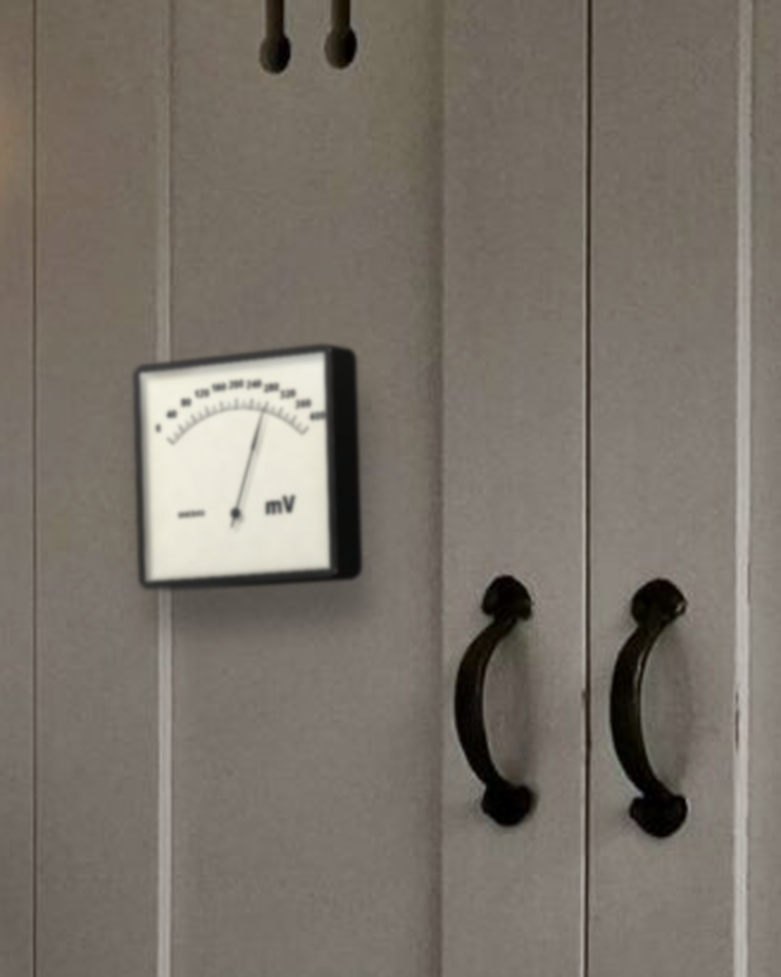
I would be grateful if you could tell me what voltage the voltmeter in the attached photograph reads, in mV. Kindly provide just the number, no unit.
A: 280
